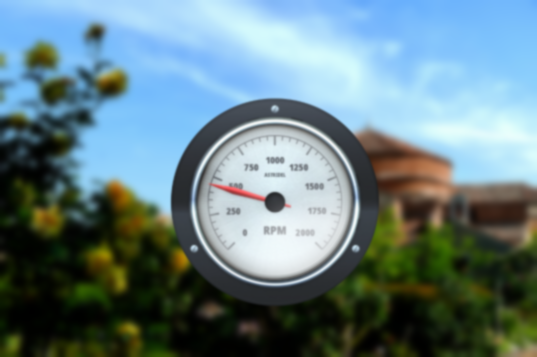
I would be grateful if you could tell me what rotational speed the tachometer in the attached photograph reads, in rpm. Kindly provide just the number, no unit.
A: 450
